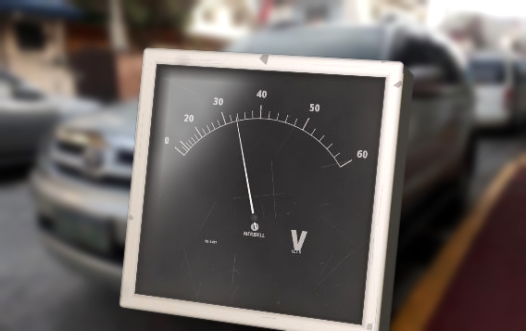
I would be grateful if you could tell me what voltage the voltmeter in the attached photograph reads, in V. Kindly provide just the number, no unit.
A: 34
